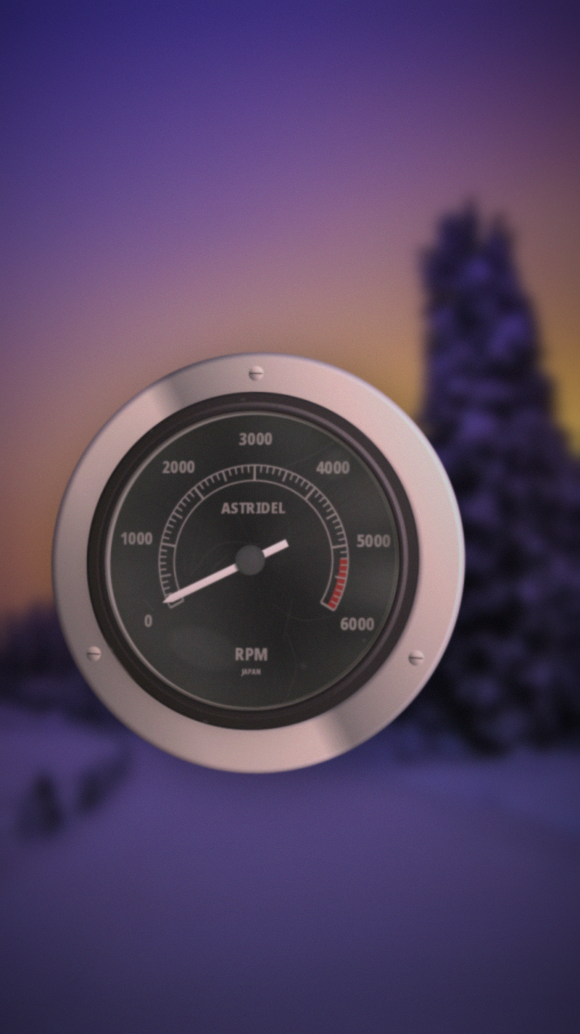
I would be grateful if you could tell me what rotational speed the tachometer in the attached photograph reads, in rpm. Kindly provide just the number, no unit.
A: 100
